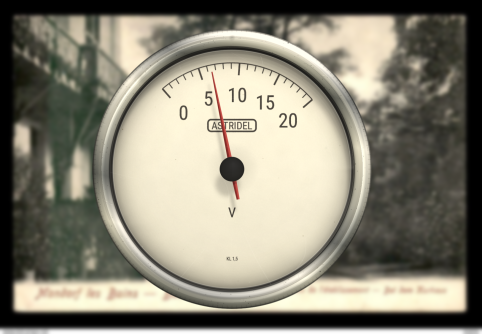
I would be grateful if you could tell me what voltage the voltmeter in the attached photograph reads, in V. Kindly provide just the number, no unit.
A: 6.5
